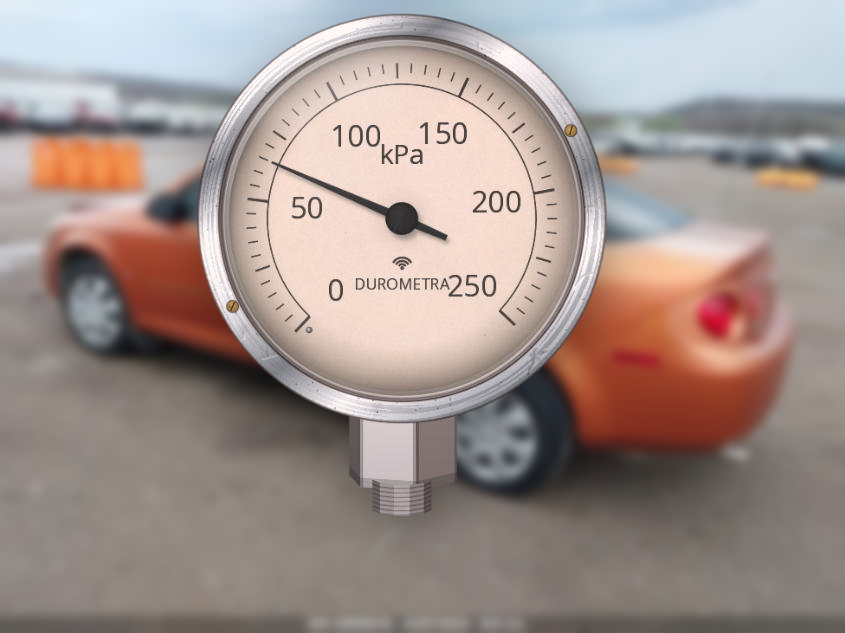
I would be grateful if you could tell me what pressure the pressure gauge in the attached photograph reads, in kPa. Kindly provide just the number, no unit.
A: 65
